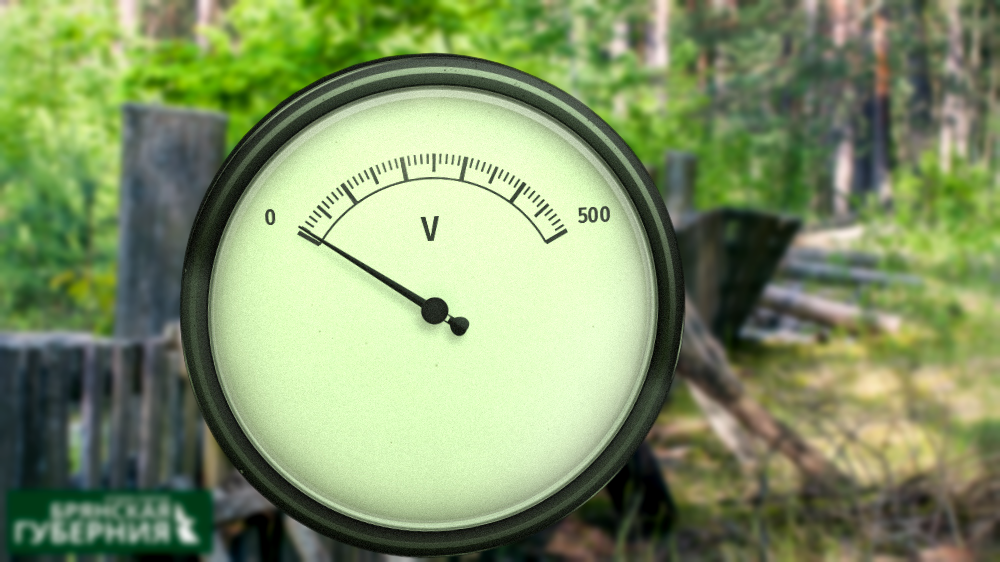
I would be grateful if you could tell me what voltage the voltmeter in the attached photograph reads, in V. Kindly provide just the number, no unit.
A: 10
